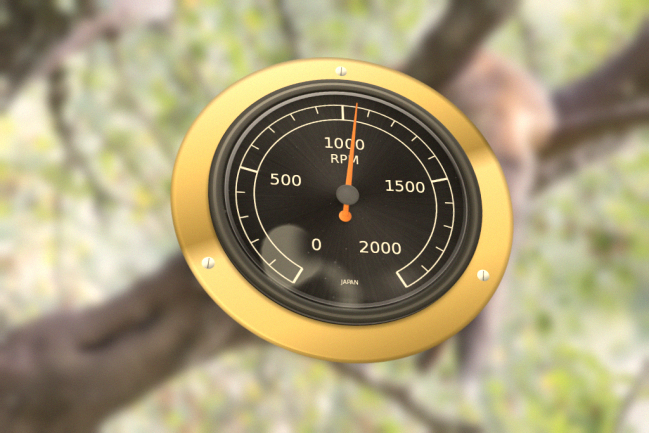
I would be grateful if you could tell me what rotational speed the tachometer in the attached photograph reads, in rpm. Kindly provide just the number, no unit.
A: 1050
